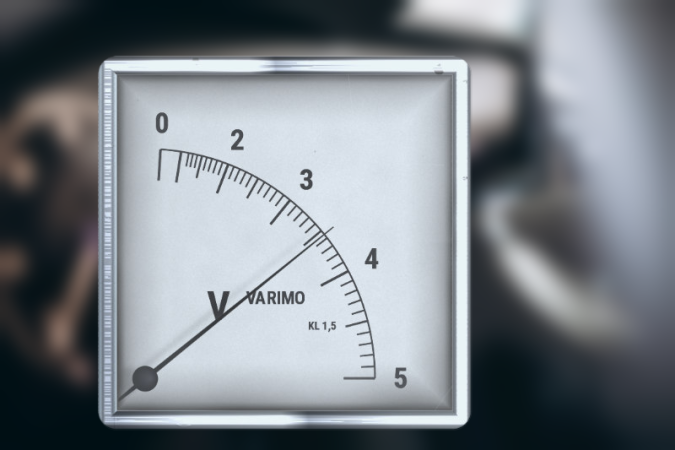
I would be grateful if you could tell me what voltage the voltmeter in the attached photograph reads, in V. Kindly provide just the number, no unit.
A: 3.55
